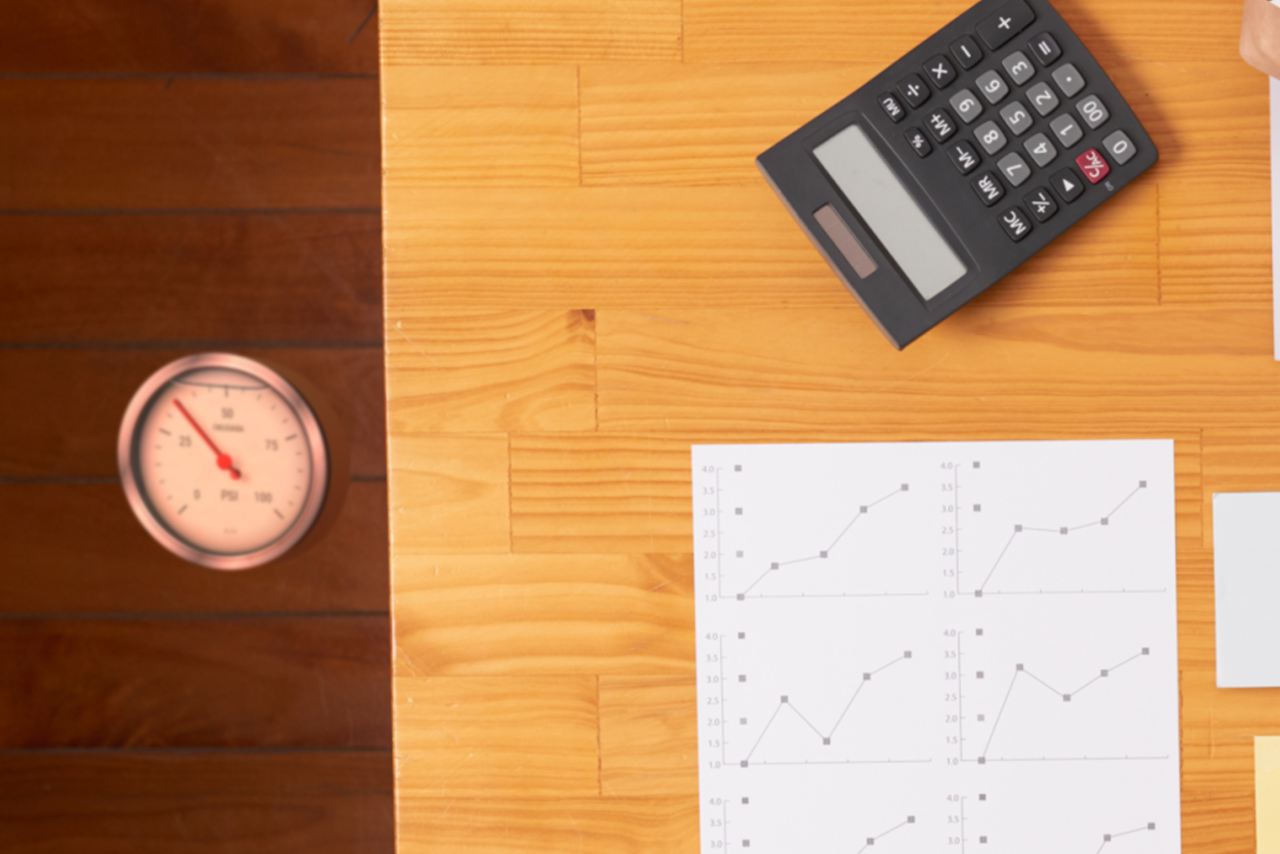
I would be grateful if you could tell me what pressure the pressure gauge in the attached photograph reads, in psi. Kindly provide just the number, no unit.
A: 35
